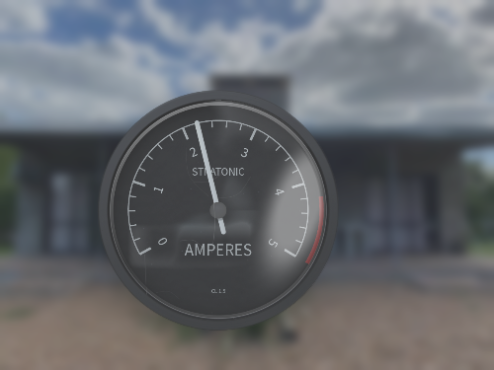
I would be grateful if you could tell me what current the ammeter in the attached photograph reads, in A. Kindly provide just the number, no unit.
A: 2.2
